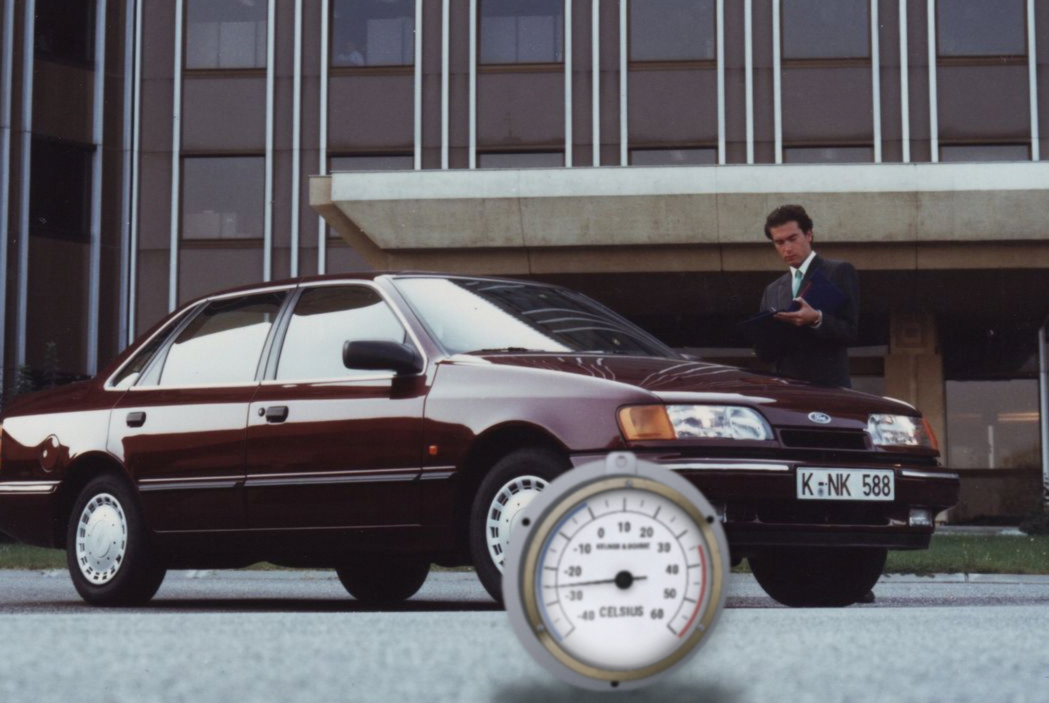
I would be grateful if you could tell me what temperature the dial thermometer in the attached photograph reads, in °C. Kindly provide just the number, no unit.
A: -25
